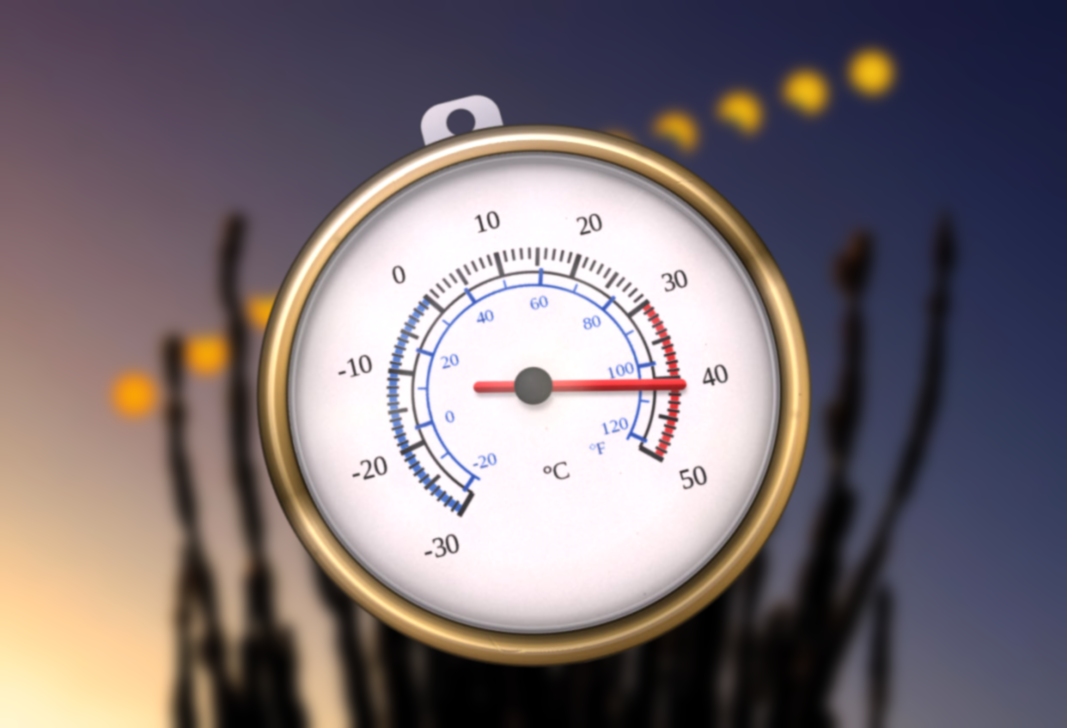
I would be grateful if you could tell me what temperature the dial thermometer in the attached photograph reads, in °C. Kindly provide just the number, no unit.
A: 41
